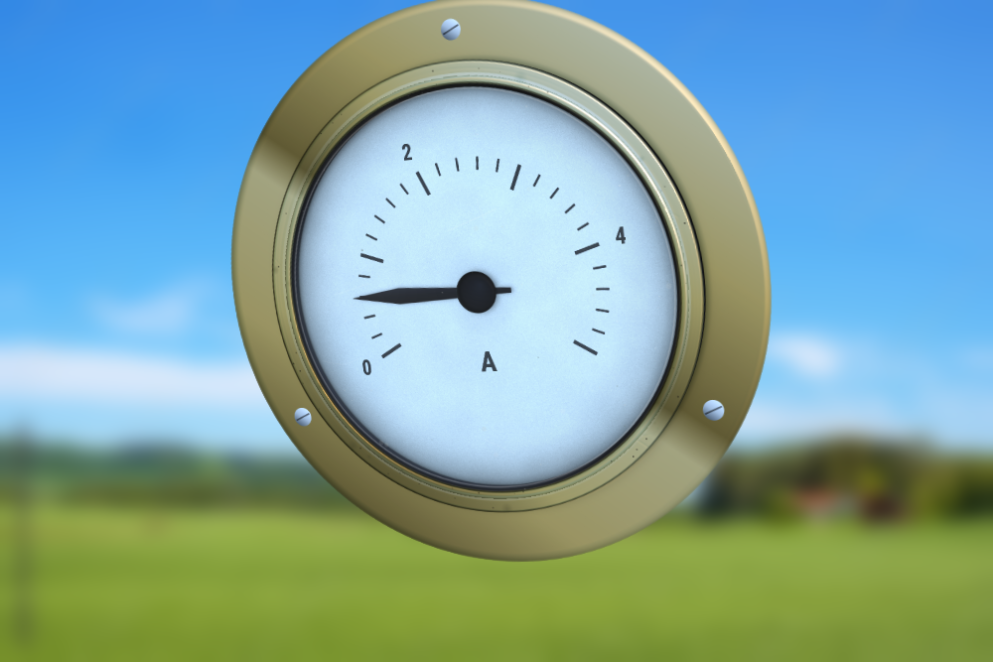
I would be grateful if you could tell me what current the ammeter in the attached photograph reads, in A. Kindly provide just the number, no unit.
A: 0.6
